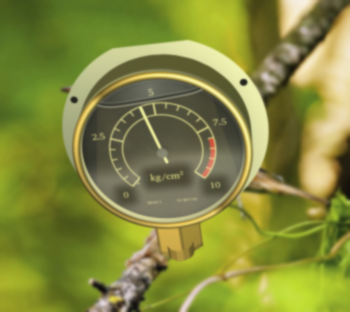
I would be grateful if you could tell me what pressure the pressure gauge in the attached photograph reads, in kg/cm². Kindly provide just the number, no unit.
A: 4.5
